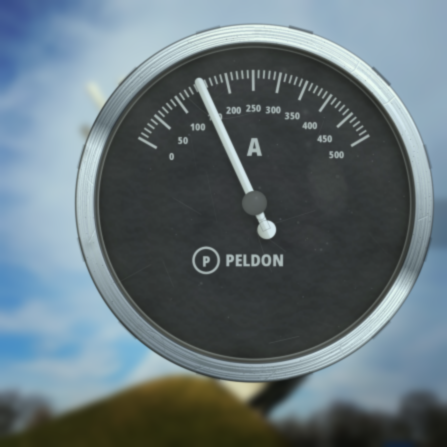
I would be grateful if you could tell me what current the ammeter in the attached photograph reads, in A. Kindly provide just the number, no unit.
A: 150
